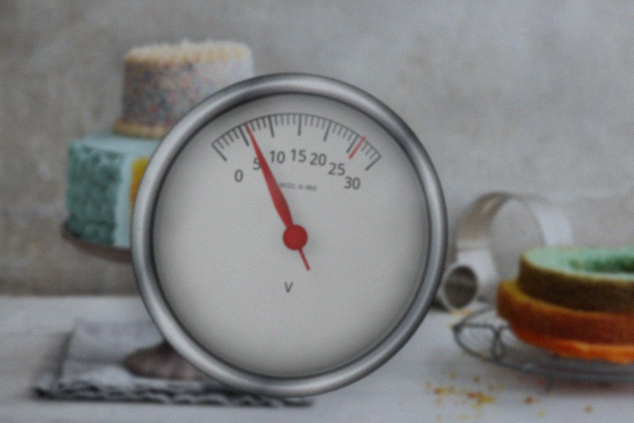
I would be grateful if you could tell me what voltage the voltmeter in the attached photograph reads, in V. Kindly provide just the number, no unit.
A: 6
